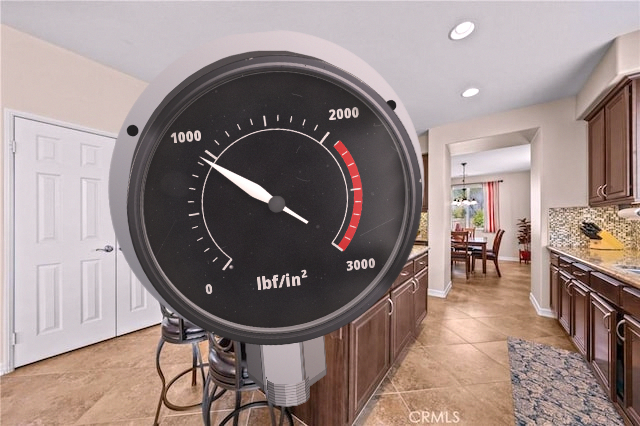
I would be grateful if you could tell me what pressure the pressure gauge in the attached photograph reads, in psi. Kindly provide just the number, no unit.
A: 950
